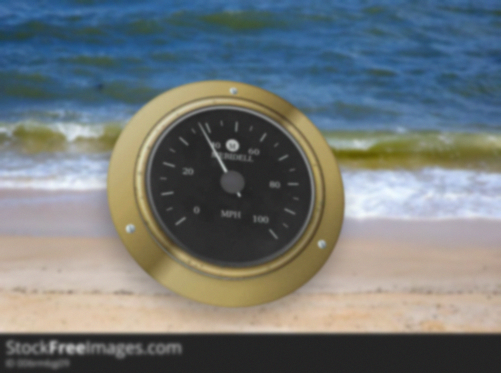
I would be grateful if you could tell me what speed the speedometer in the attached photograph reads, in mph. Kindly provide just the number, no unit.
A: 37.5
